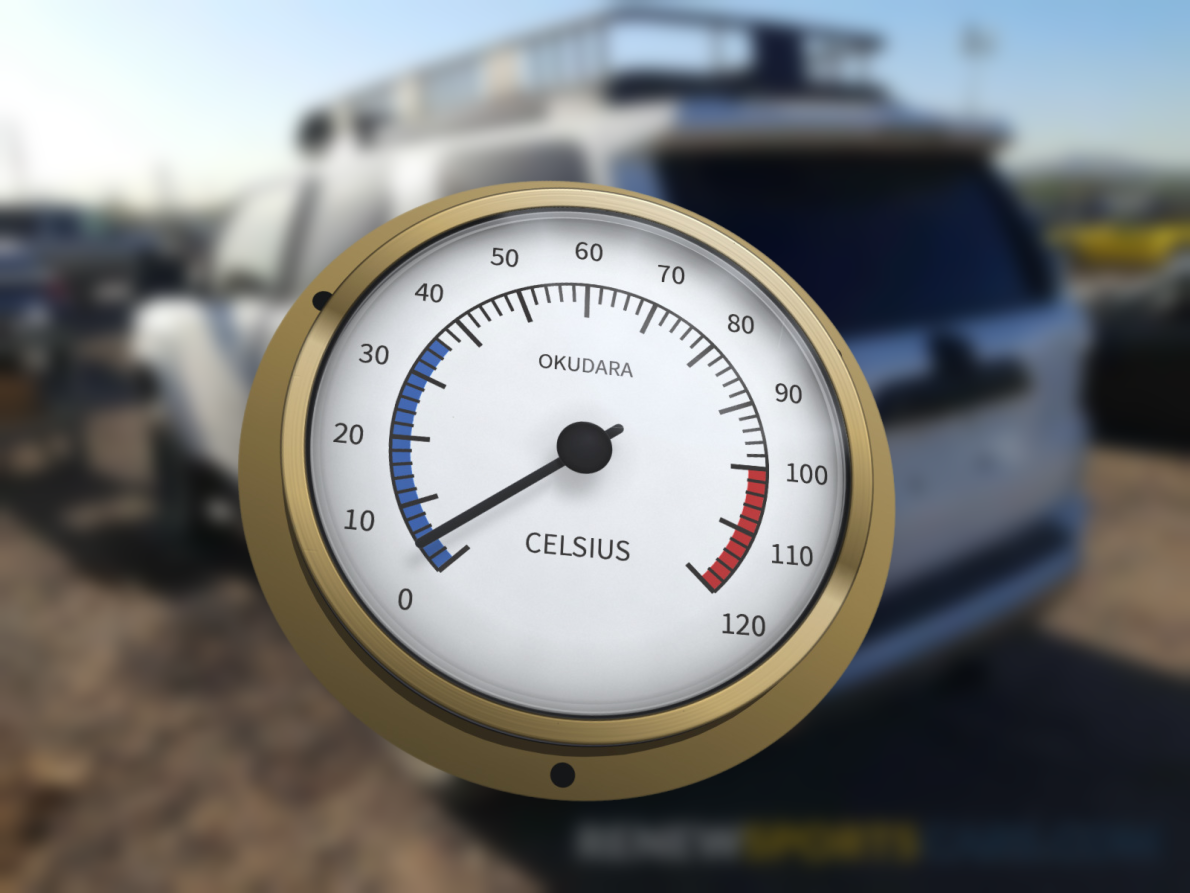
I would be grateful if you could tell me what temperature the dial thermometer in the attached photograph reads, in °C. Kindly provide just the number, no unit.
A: 4
